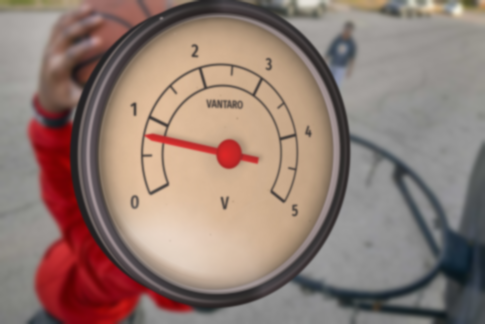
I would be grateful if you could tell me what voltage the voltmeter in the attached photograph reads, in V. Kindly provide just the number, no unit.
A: 0.75
